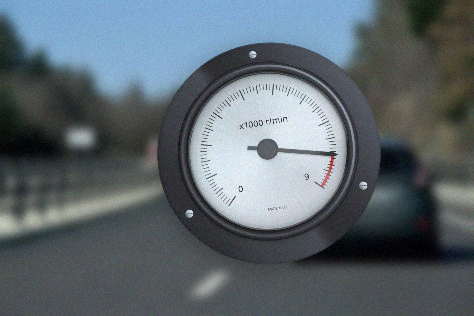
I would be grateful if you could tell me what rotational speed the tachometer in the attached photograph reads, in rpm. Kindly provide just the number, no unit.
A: 8000
